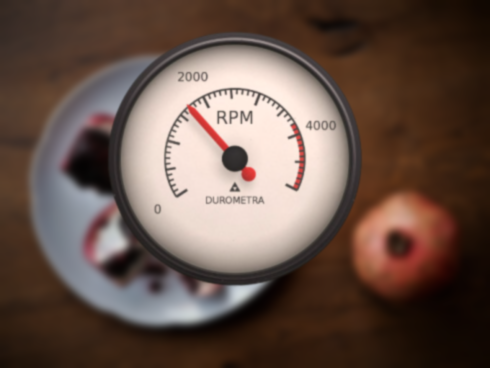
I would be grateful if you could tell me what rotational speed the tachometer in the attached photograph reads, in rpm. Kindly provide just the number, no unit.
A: 1700
